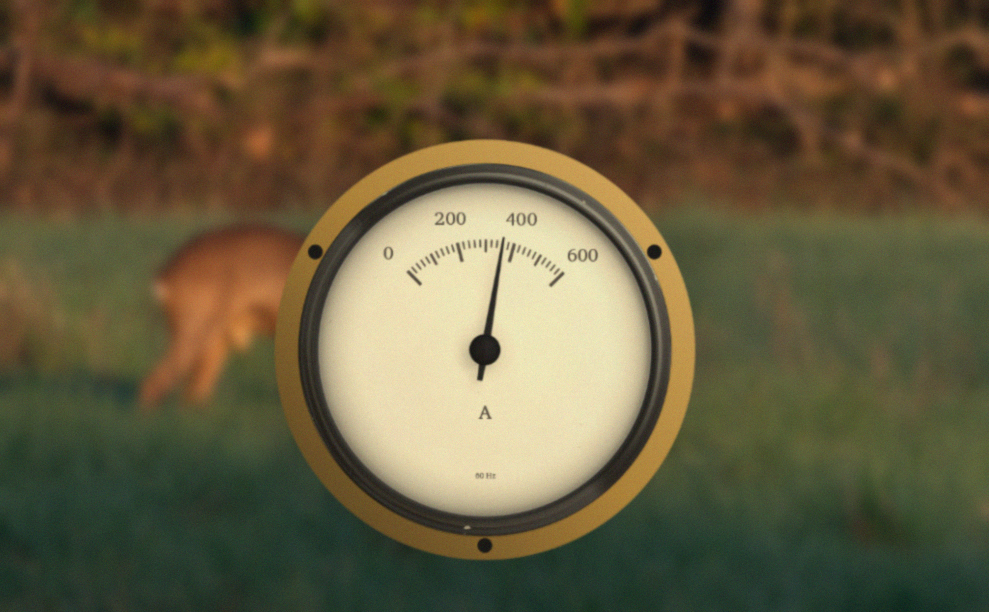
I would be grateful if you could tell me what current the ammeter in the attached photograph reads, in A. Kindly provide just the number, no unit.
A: 360
